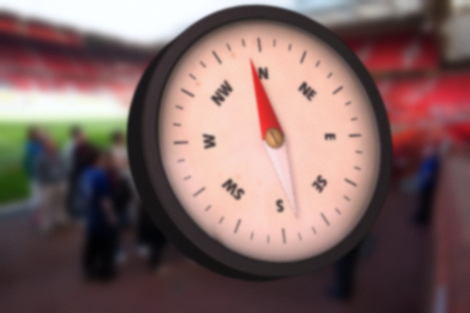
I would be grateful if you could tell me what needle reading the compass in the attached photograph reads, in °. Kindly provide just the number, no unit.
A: 350
